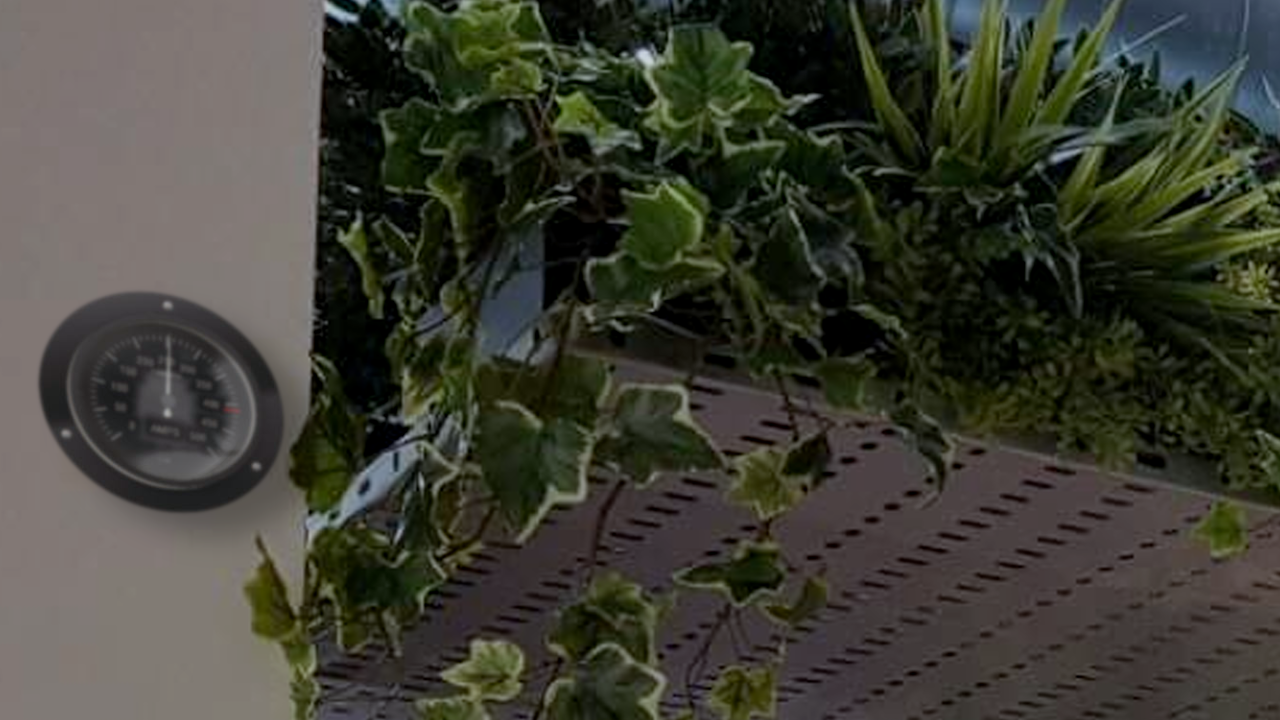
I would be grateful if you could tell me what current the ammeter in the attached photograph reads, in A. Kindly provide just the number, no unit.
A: 250
